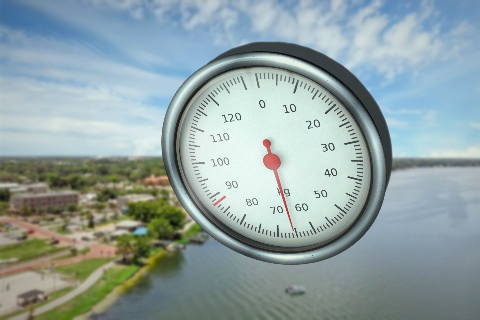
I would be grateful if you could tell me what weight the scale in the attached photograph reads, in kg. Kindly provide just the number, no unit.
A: 65
